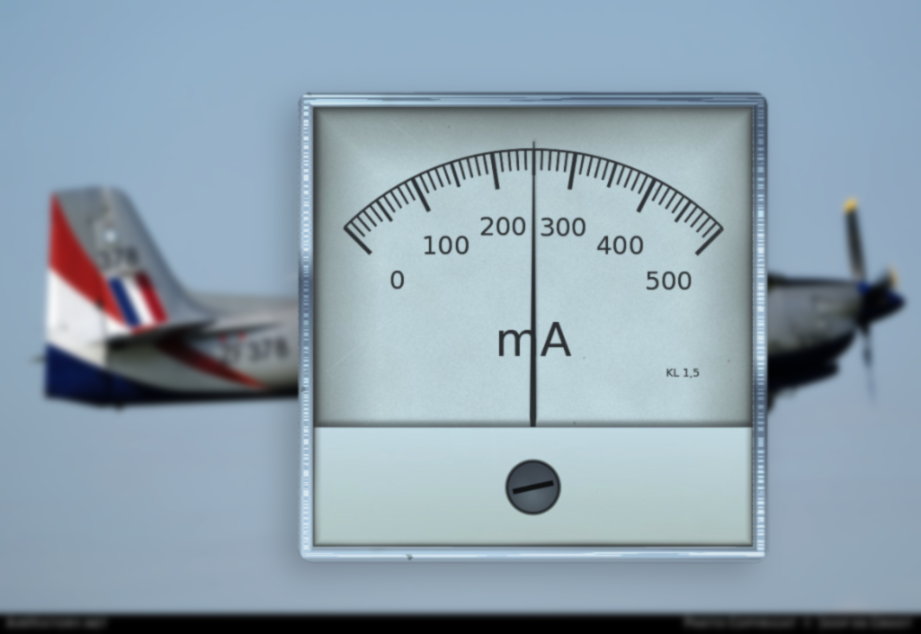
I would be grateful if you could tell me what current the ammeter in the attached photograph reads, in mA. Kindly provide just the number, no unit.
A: 250
